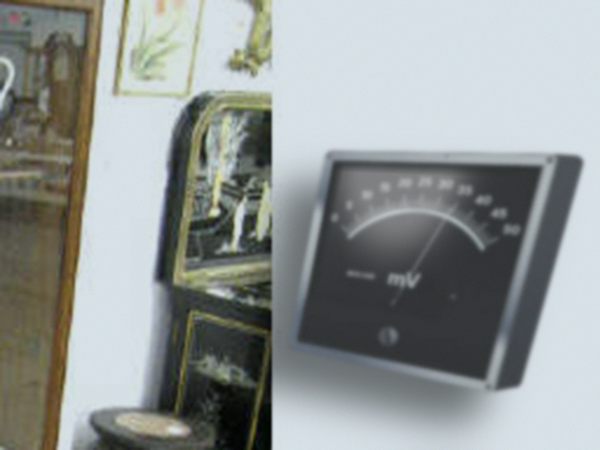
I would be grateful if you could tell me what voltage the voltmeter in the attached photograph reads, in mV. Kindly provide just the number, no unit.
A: 35
